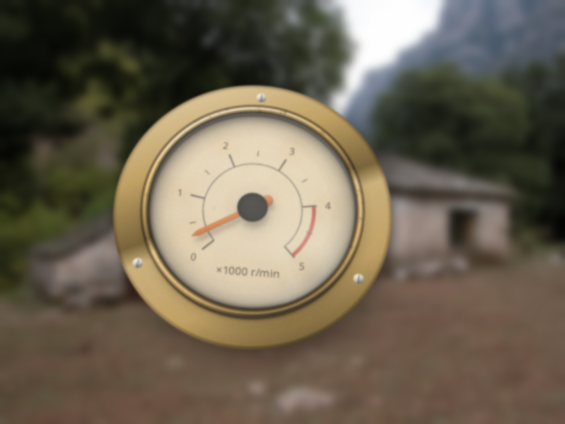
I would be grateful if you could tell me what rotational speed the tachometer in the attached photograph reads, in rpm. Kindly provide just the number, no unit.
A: 250
